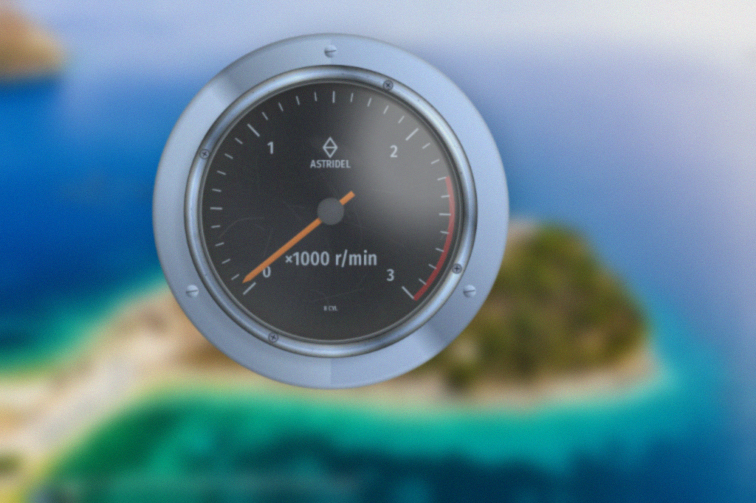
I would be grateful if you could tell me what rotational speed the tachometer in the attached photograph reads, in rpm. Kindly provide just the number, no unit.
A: 50
